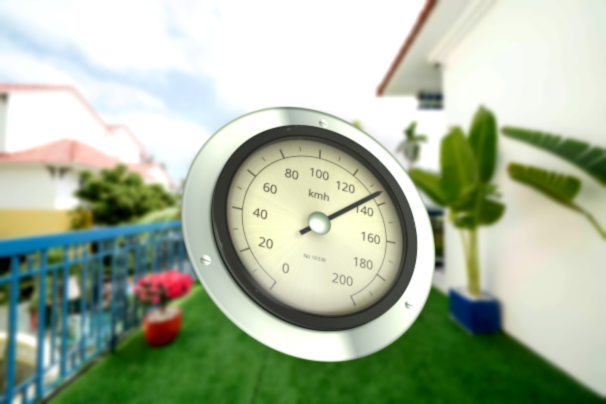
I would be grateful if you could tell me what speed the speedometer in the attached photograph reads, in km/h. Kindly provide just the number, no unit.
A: 135
